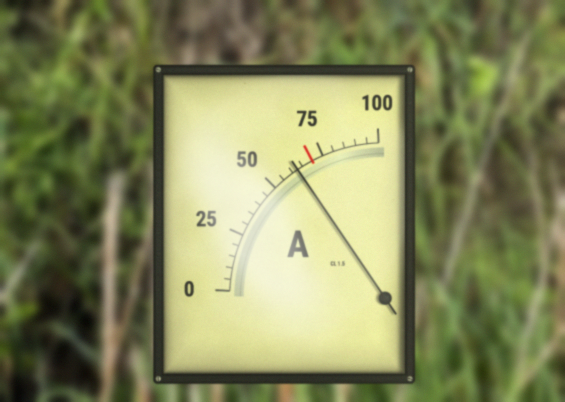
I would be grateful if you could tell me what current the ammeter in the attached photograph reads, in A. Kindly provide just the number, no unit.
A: 62.5
